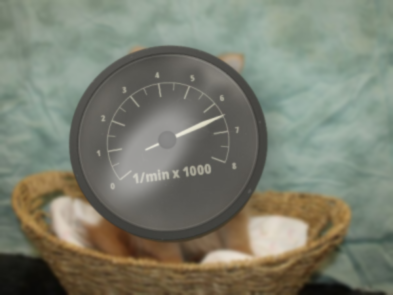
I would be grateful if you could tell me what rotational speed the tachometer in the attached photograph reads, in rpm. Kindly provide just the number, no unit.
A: 6500
